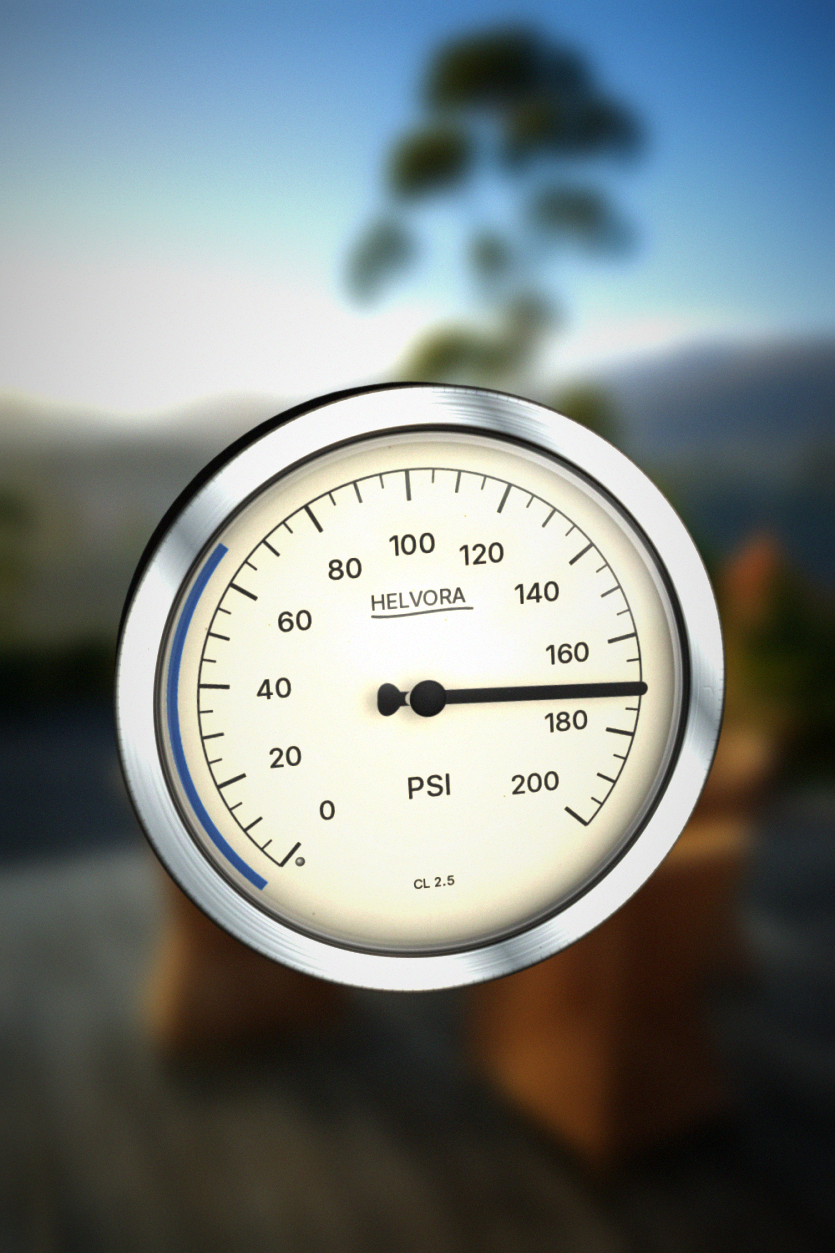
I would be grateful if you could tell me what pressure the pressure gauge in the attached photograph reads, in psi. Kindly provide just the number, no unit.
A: 170
